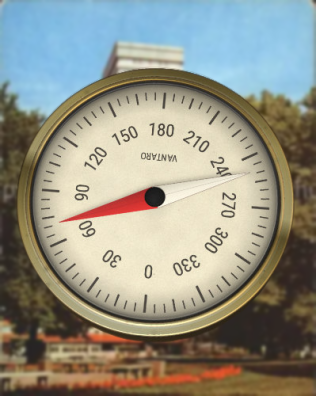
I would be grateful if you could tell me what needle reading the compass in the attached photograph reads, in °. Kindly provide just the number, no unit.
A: 70
